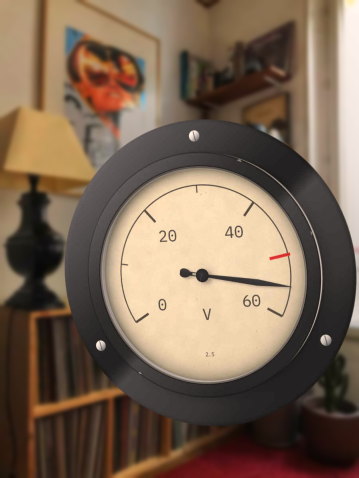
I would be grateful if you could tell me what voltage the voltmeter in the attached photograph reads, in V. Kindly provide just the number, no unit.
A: 55
